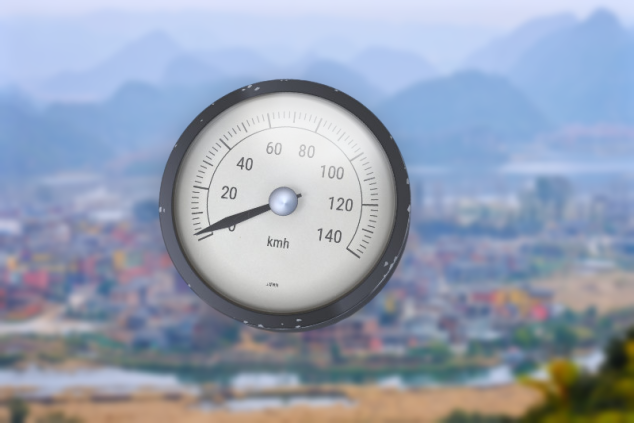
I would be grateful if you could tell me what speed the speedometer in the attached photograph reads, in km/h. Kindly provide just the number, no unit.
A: 2
